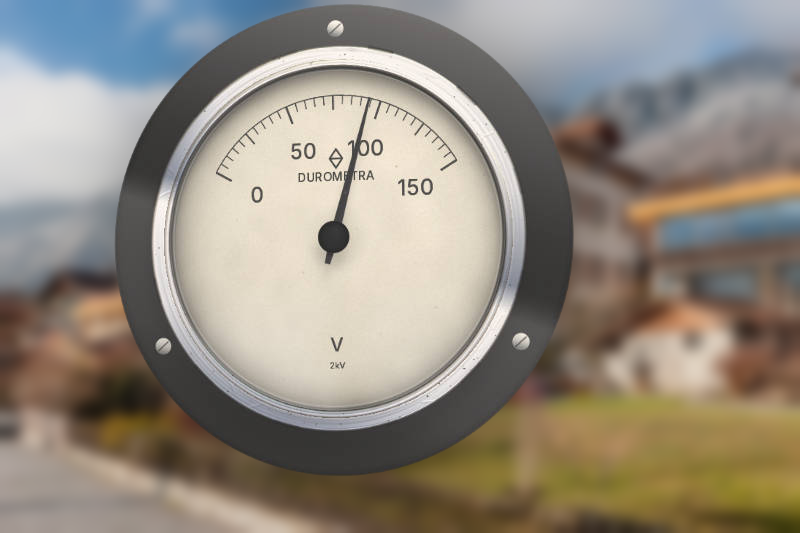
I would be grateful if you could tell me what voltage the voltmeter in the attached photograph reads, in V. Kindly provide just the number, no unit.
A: 95
